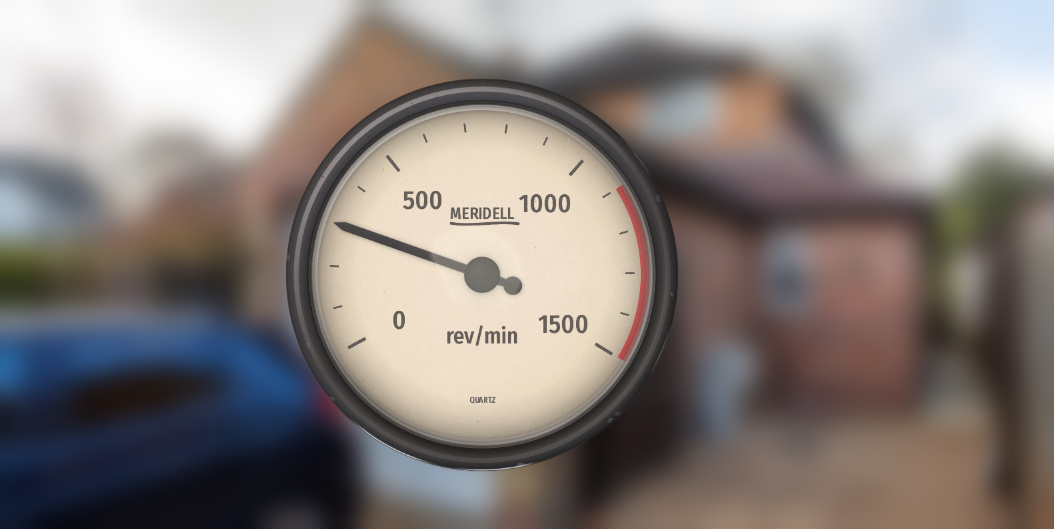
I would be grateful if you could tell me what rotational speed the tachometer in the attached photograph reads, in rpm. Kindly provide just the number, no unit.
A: 300
